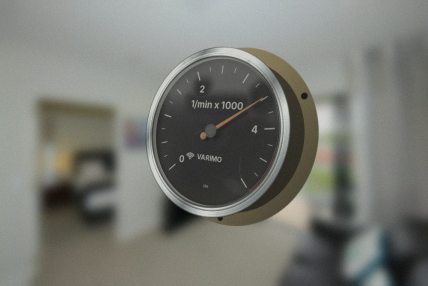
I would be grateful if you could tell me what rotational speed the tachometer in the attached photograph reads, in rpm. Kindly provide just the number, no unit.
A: 3500
